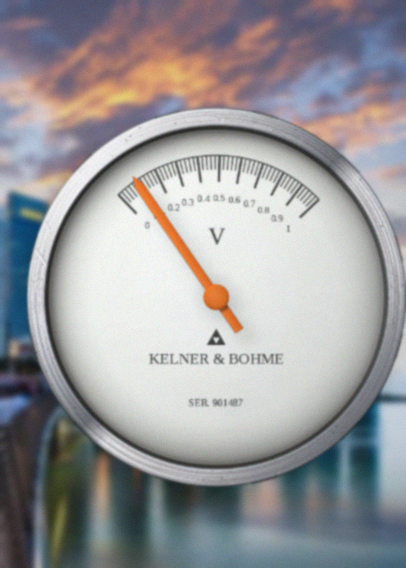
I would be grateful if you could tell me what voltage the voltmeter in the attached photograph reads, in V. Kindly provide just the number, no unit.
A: 0.1
